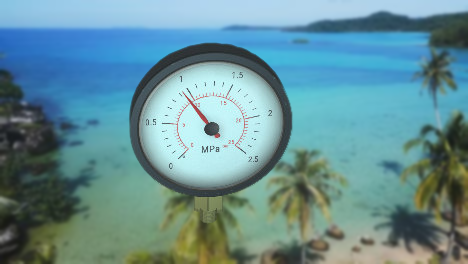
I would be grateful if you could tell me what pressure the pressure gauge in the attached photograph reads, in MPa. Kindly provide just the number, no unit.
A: 0.95
